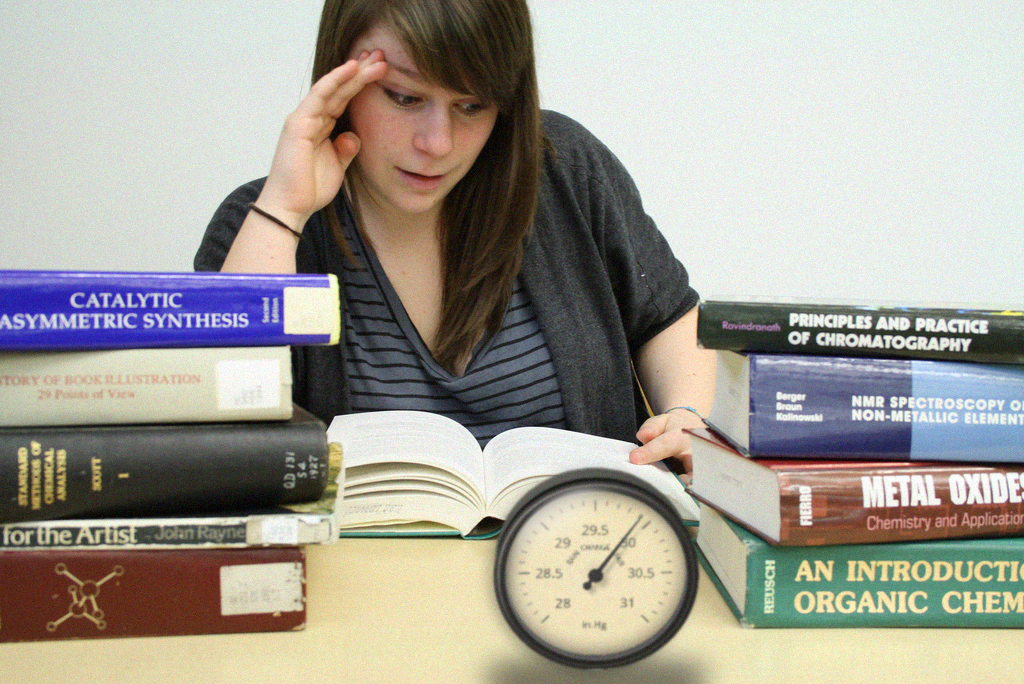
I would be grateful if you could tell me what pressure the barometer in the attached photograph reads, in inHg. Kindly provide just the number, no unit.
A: 29.9
